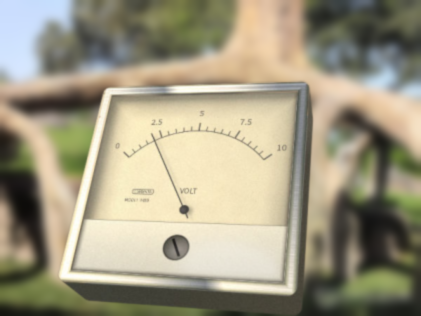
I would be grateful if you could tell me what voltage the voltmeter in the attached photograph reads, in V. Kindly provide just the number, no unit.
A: 2
